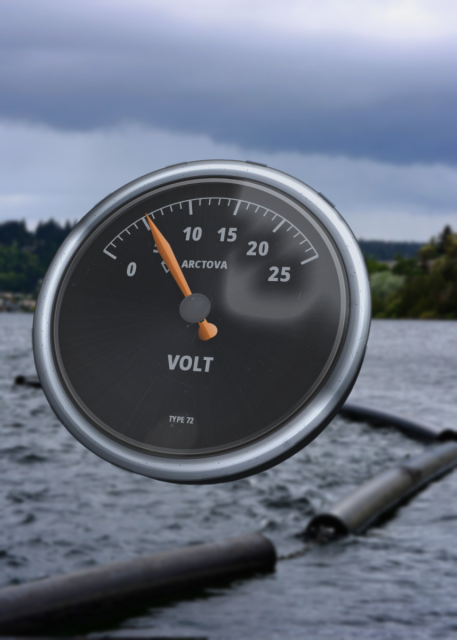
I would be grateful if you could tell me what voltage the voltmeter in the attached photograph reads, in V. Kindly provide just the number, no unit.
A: 5.5
